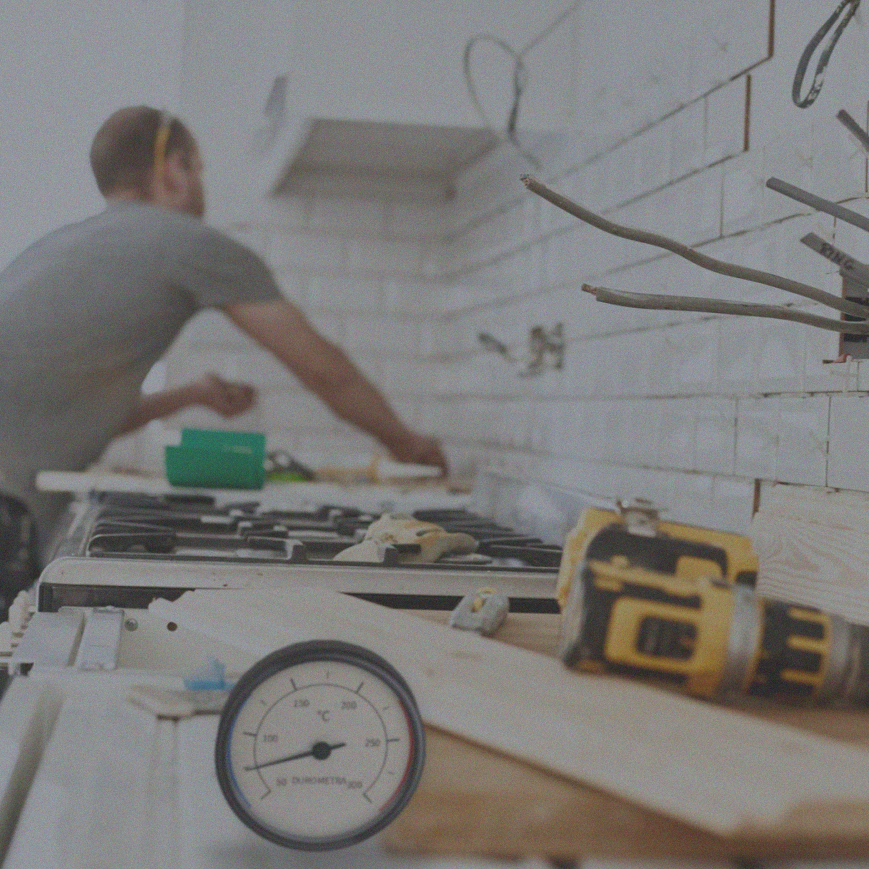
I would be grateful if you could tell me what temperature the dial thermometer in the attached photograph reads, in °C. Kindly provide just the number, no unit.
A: 75
